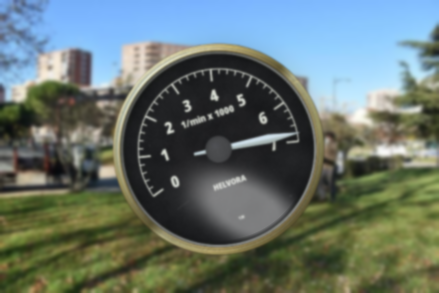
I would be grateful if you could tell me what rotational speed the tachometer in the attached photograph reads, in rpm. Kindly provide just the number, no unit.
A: 6800
